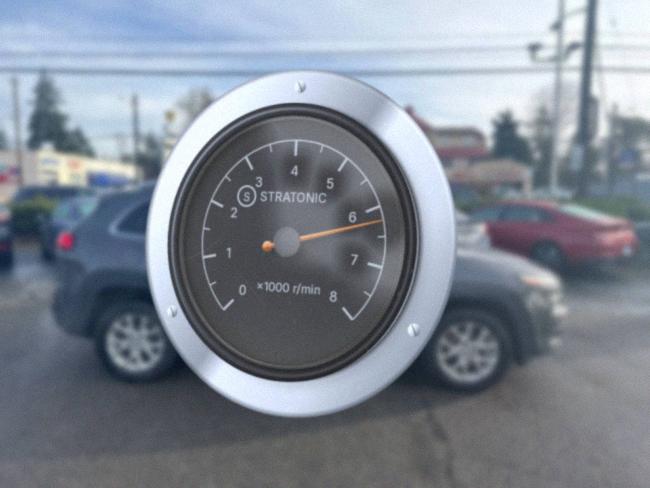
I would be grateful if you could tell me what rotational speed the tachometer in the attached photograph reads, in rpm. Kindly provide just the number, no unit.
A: 6250
